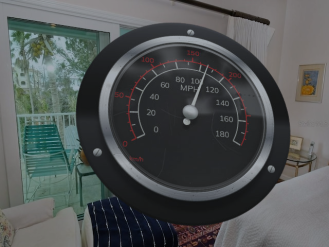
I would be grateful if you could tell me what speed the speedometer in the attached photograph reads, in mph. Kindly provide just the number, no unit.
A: 105
